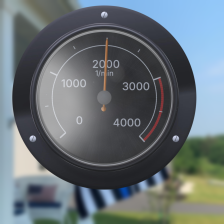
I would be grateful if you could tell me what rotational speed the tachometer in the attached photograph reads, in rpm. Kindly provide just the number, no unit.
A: 2000
